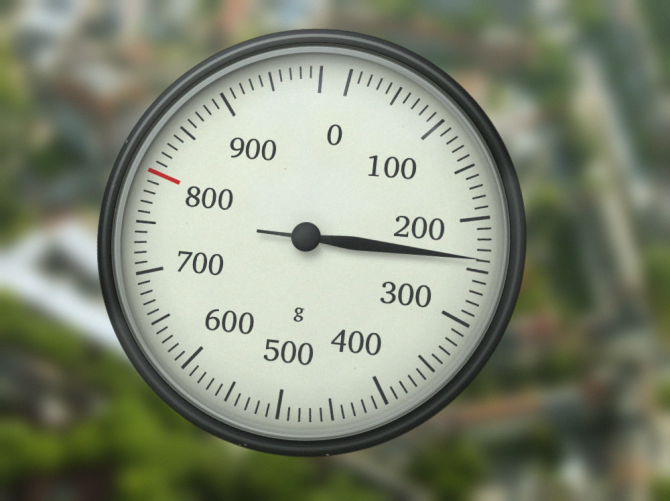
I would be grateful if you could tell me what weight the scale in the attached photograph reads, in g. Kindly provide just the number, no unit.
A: 240
